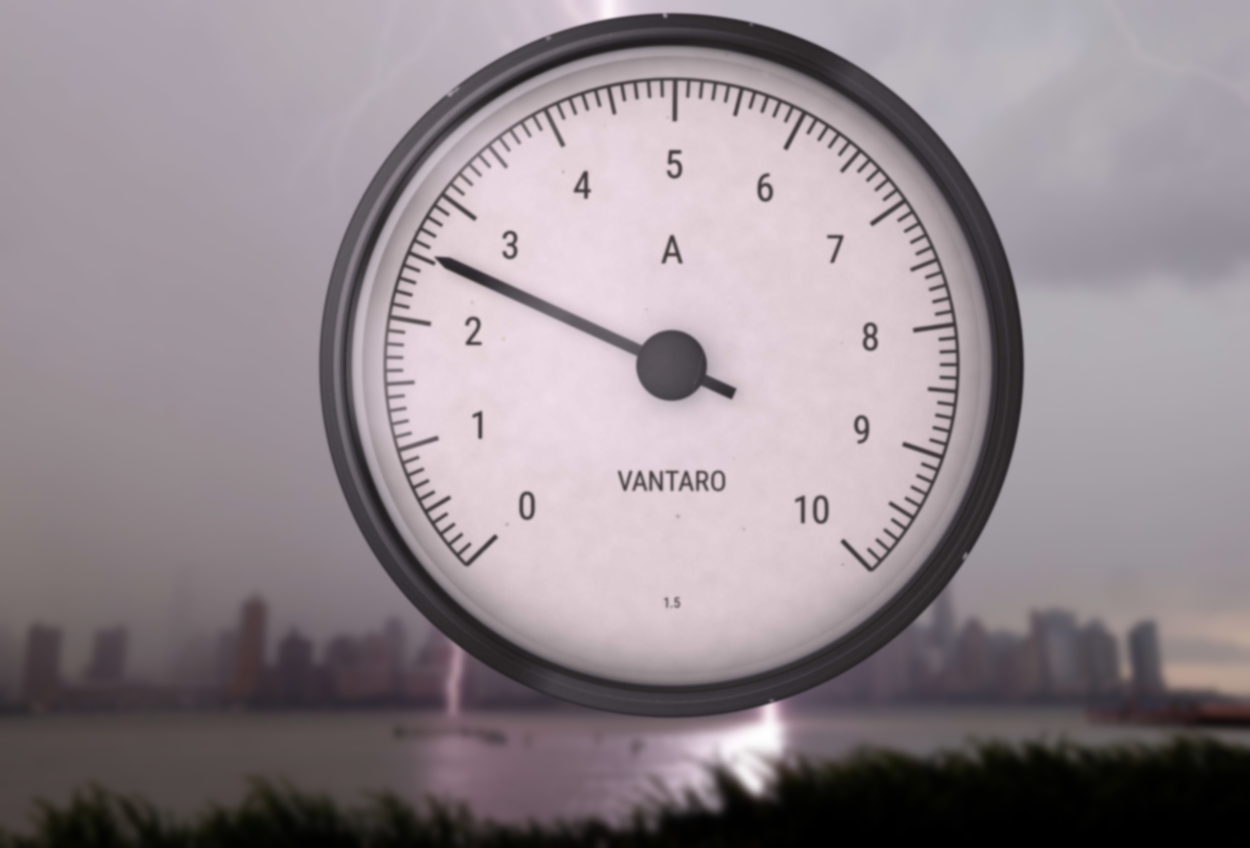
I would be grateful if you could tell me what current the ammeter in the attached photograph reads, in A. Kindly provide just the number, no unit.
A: 2.55
